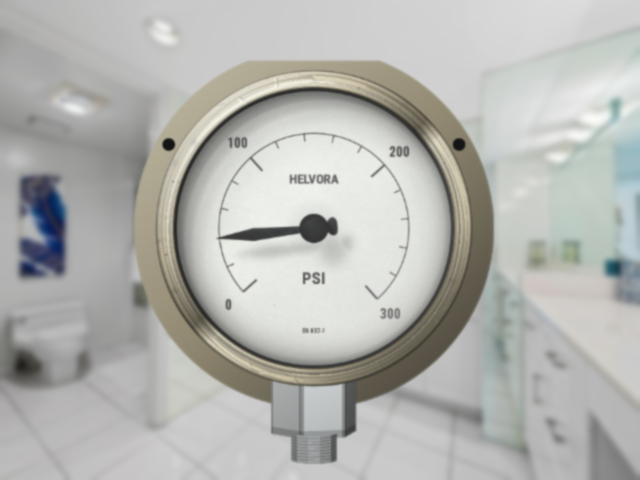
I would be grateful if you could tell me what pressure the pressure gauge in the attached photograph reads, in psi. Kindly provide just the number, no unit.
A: 40
